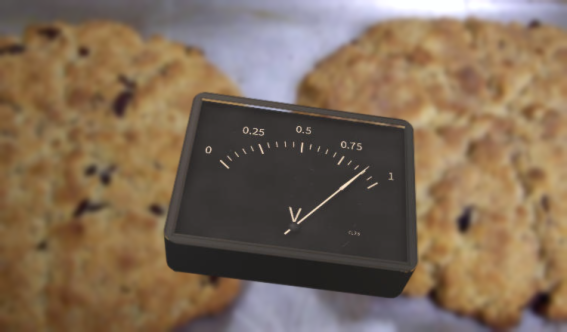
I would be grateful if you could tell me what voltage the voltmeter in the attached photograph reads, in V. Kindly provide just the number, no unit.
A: 0.9
